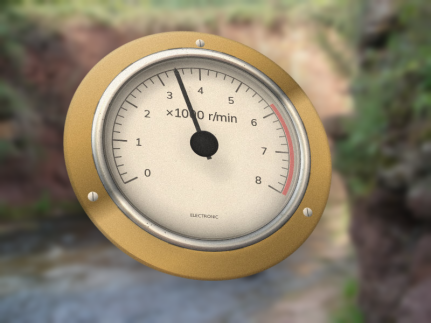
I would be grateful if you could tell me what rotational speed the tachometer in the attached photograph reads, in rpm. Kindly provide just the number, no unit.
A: 3400
